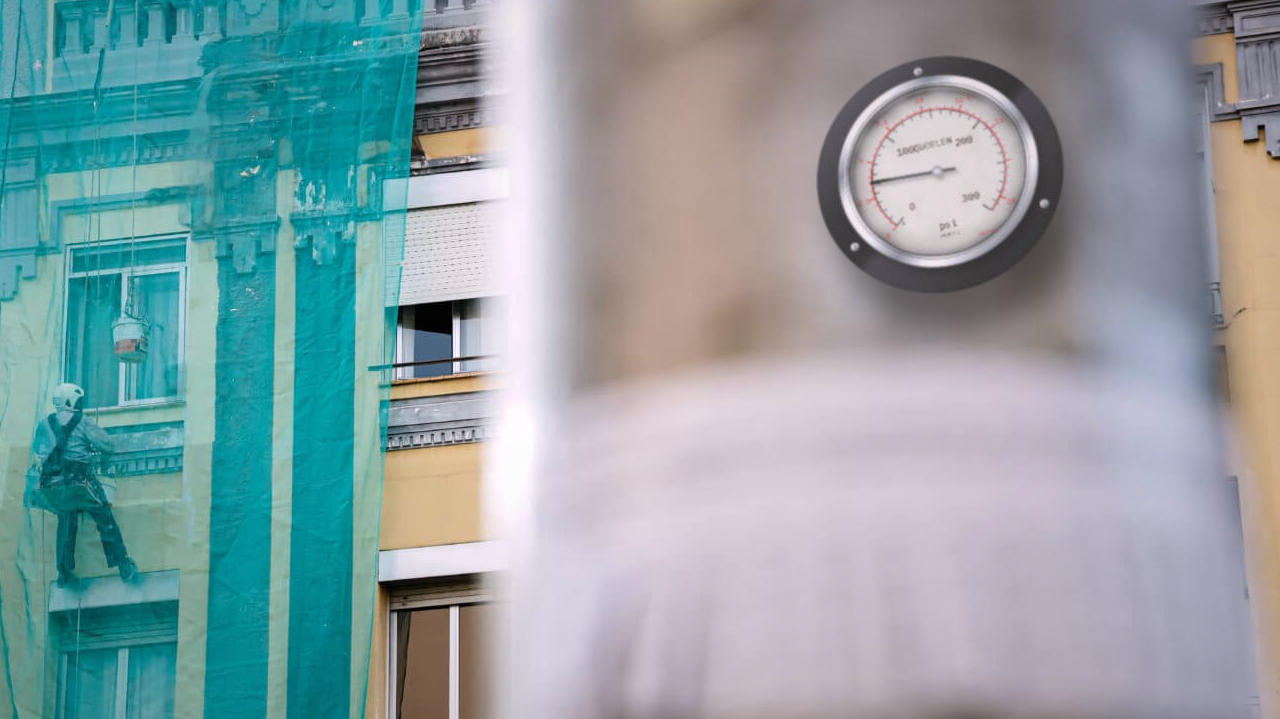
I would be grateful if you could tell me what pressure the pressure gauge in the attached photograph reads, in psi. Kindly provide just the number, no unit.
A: 50
